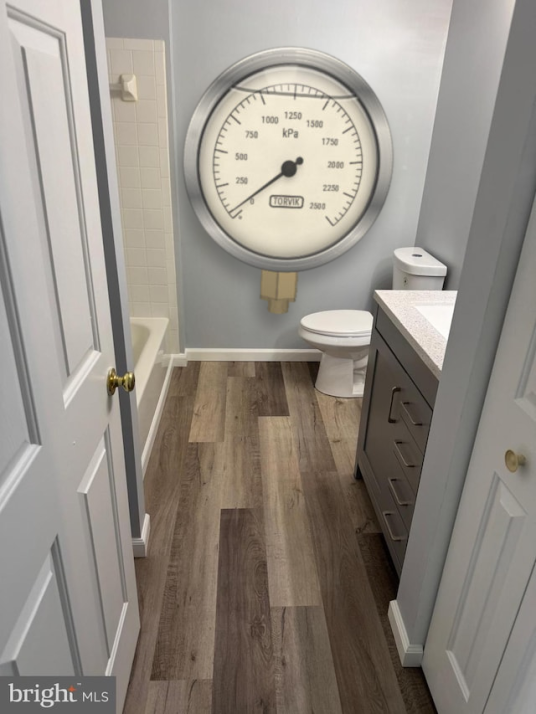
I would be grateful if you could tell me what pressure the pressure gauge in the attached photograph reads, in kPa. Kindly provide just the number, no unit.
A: 50
